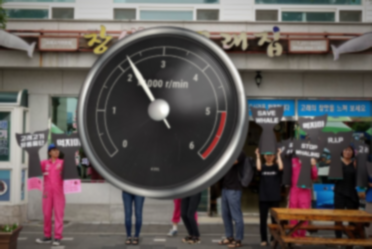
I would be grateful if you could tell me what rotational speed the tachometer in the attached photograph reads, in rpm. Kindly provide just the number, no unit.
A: 2250
